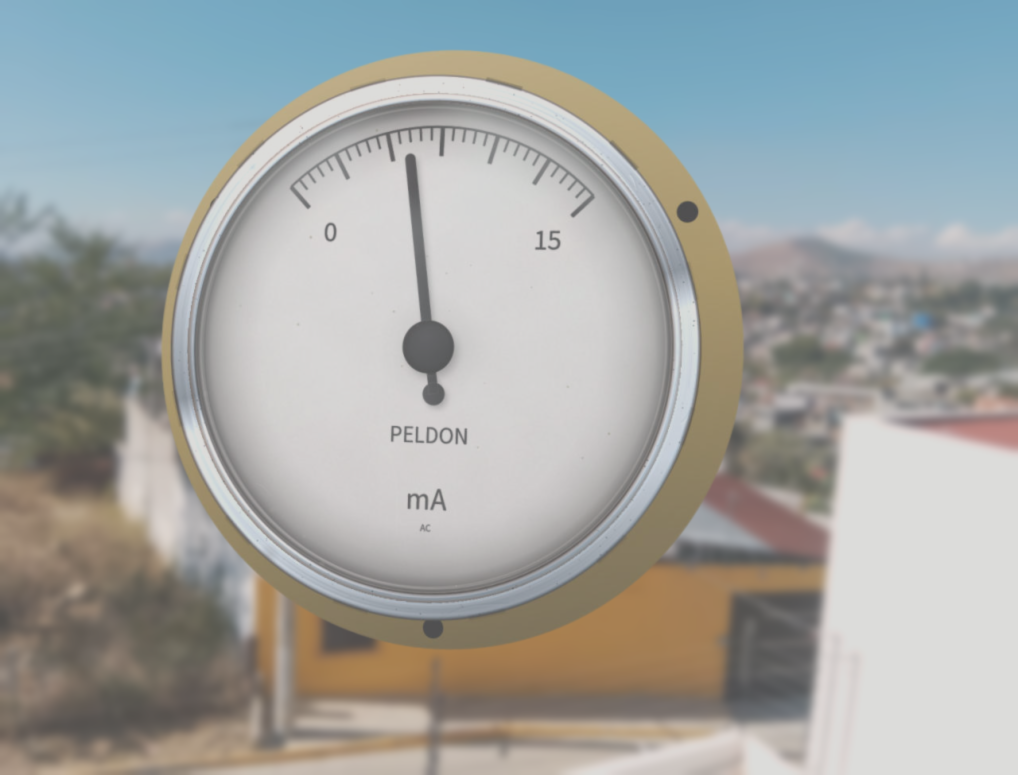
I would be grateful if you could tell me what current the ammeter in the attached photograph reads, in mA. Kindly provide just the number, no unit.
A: 6
